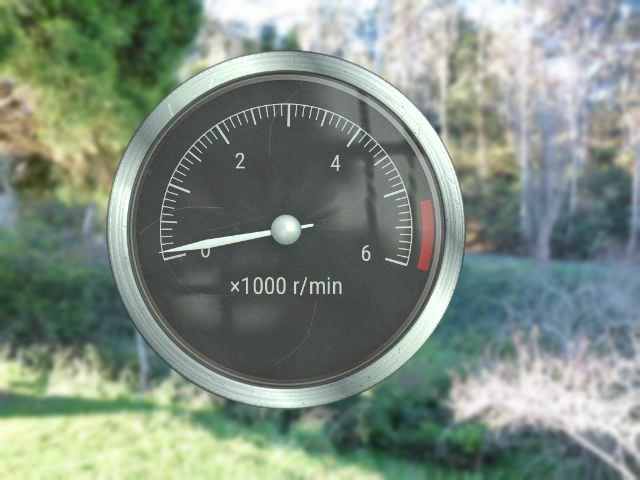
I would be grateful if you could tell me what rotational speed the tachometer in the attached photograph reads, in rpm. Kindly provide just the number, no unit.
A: 100
